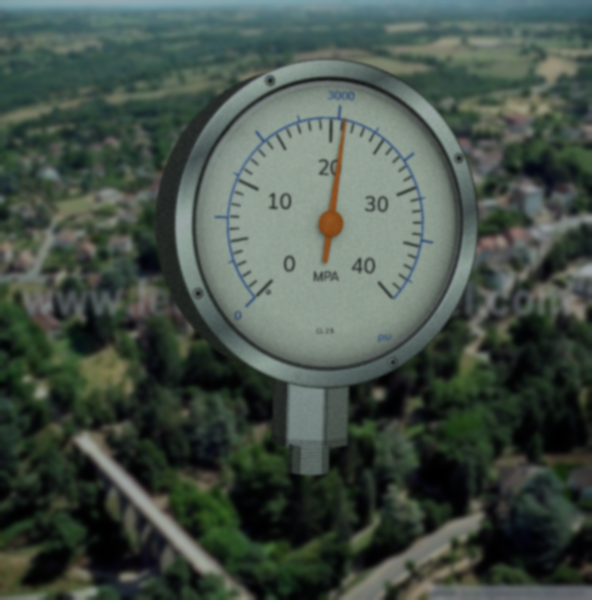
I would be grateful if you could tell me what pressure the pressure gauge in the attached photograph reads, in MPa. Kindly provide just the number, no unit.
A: 21
